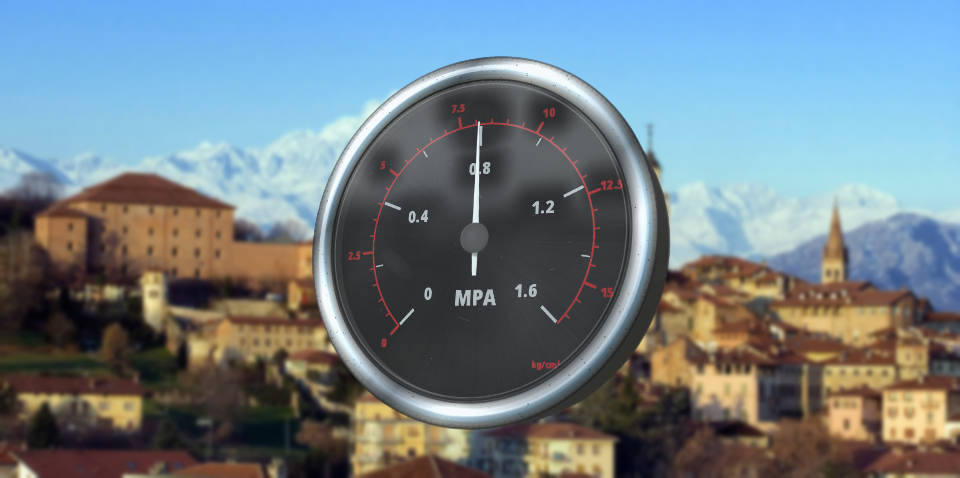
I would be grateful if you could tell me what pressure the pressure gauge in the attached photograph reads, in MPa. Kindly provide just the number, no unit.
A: 0.8
